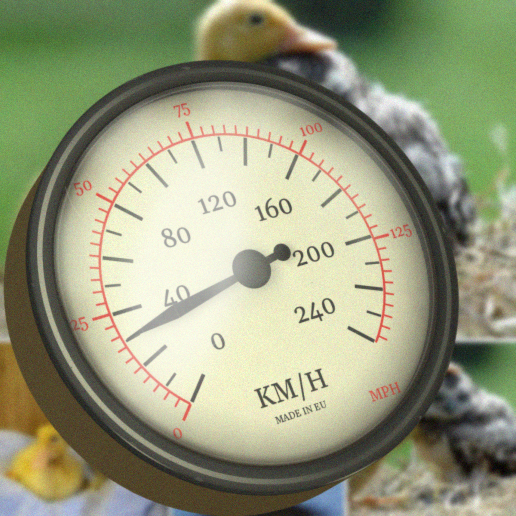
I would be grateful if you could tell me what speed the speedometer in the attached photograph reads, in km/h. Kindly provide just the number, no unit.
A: 30
